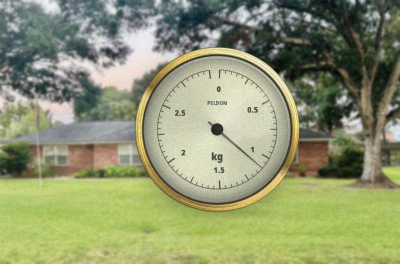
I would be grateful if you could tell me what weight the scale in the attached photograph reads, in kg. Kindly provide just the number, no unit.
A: 1.1
